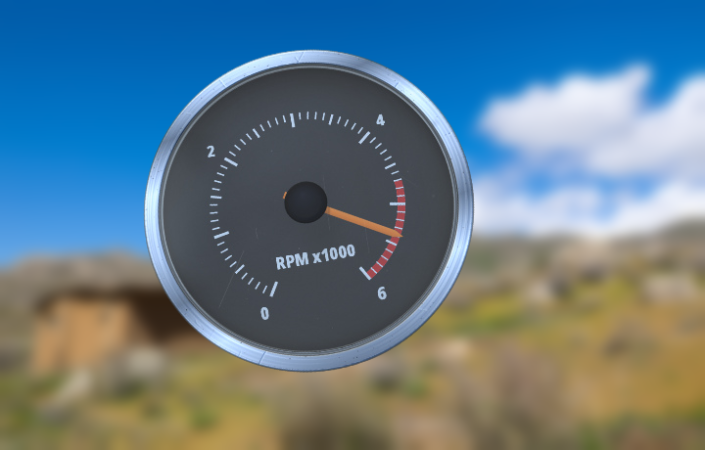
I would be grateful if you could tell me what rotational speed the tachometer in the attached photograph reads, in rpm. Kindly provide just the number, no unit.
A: 5400
